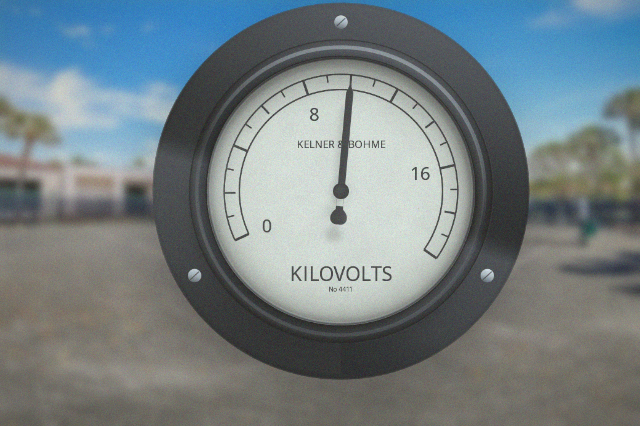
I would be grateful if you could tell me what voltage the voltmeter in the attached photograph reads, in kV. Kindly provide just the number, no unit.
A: 10
